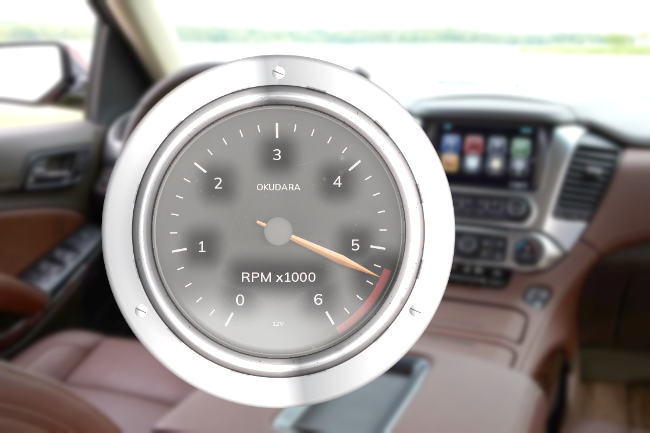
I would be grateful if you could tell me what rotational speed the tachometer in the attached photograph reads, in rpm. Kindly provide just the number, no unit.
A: 5300
